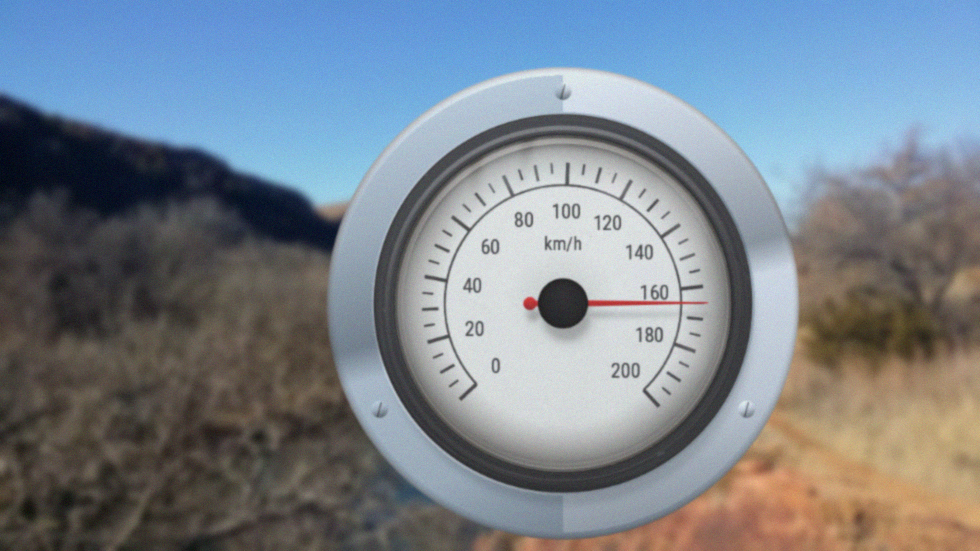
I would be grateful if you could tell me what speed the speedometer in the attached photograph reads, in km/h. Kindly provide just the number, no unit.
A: 165
